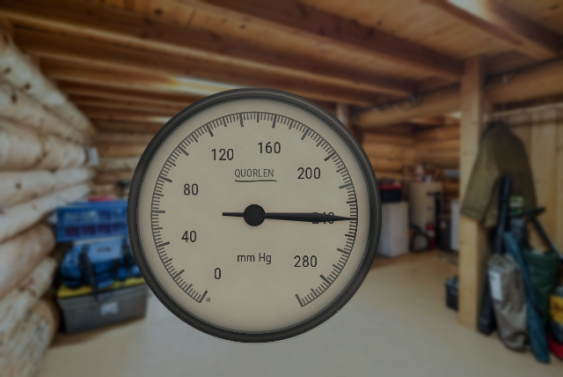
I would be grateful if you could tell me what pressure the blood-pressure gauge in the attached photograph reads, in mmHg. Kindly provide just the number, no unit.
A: 240
